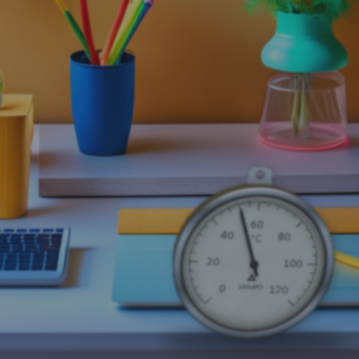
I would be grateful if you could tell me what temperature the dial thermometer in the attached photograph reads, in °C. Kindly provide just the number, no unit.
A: 52
